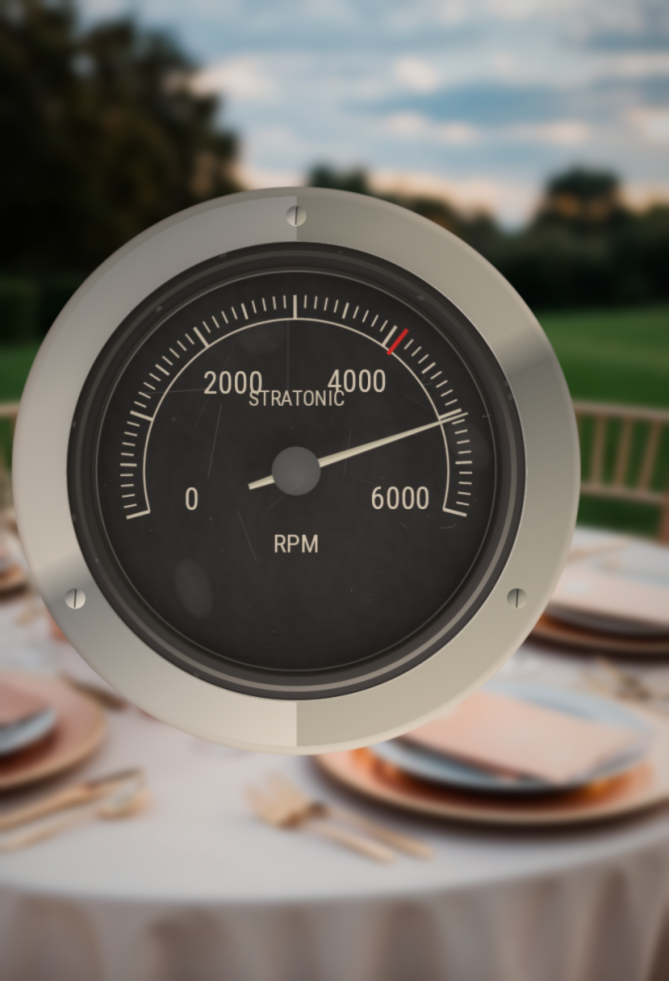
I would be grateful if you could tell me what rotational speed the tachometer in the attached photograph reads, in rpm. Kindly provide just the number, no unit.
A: 5050
